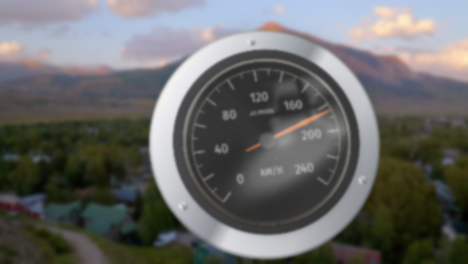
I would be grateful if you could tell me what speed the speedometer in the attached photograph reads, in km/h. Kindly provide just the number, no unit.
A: 185
